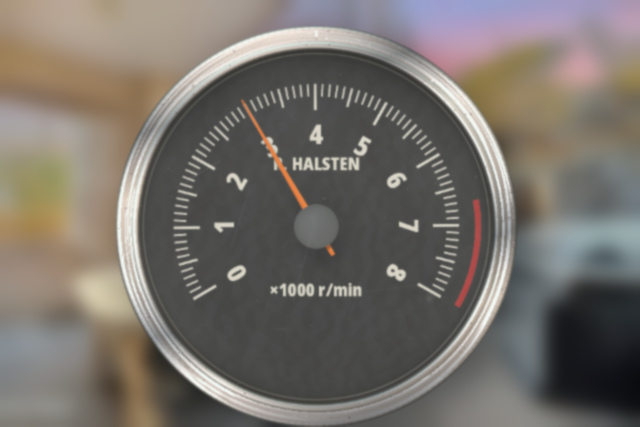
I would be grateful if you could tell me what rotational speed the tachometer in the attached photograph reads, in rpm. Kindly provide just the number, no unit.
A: 3000
